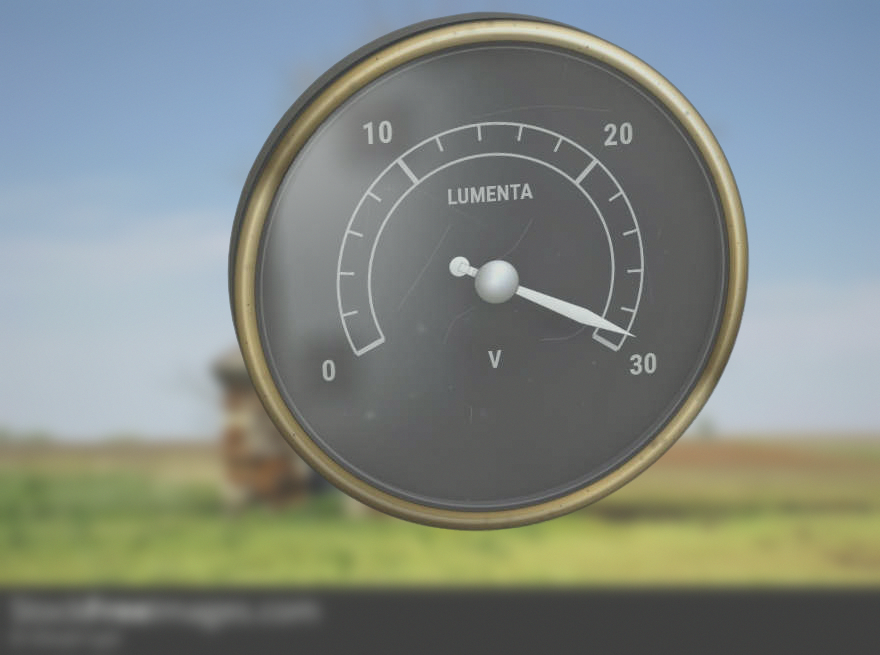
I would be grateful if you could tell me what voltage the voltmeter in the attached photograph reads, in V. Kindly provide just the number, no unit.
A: 29
